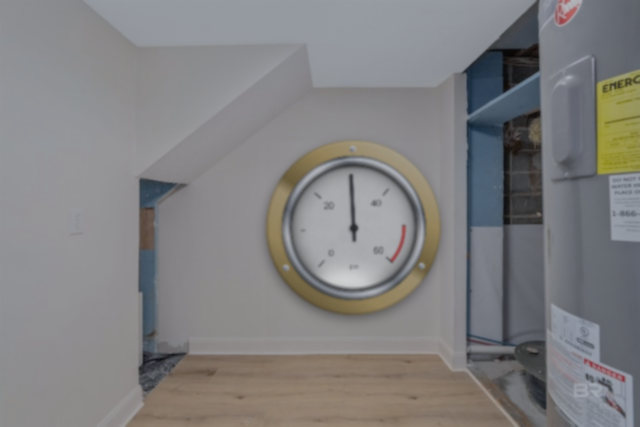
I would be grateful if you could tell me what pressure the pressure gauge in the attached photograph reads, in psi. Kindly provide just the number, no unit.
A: 30
